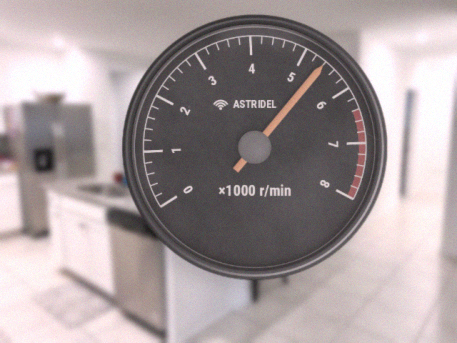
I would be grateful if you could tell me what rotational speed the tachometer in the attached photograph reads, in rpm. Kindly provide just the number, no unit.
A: 5400
